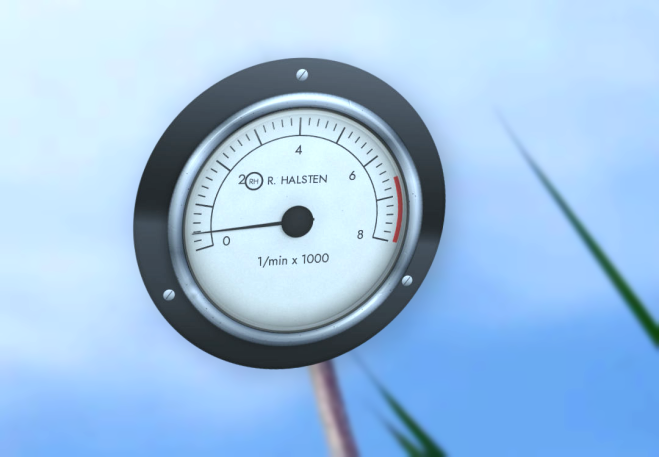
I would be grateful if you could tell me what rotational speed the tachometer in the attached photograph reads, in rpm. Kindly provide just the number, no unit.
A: 400
